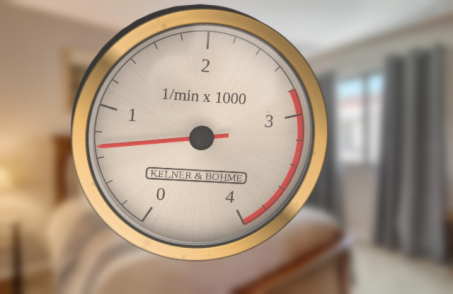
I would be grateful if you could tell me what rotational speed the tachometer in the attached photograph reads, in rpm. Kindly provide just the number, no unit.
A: 700
